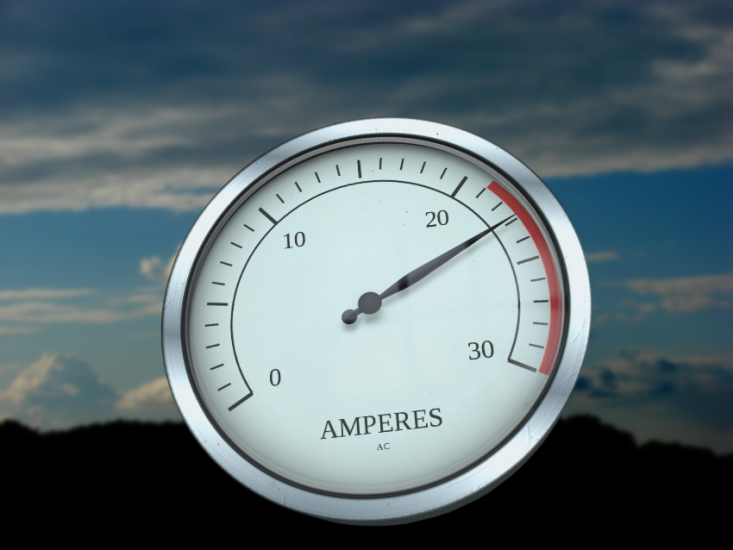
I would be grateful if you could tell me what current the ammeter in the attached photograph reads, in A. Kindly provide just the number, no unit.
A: 23
